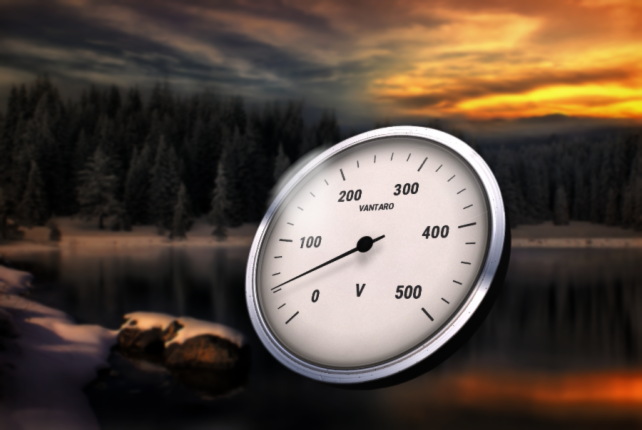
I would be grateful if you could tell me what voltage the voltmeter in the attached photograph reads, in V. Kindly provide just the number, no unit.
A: 40
